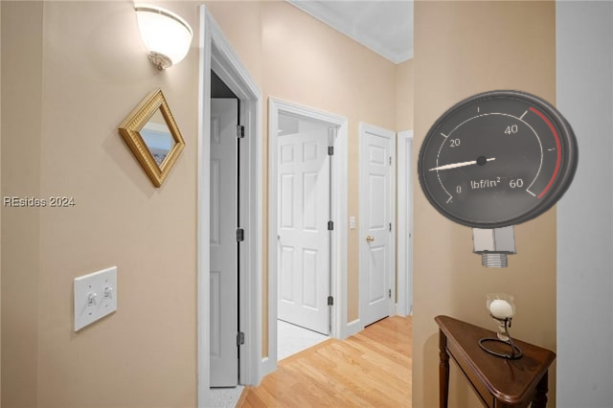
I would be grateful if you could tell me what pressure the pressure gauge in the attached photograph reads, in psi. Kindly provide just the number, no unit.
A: 10
